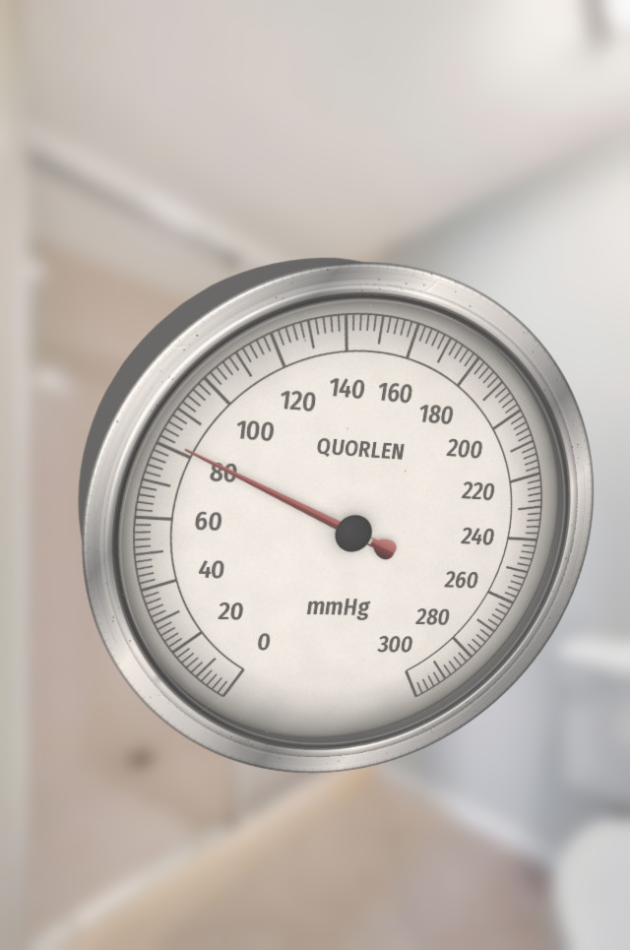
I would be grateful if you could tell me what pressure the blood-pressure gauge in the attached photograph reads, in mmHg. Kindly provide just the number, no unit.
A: 82
